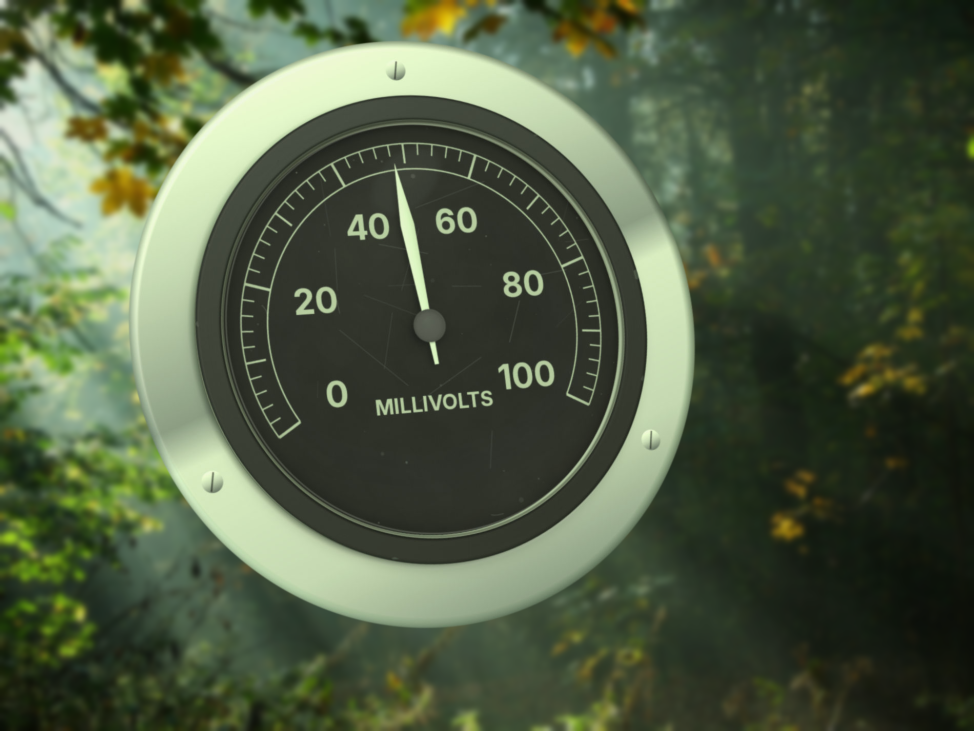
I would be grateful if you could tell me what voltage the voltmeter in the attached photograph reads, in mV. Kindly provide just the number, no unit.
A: 48
